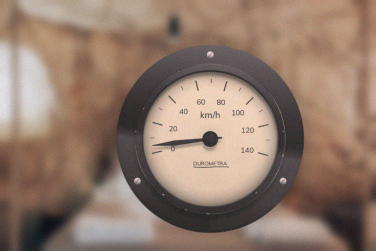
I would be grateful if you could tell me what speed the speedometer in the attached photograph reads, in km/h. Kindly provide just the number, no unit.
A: 5
